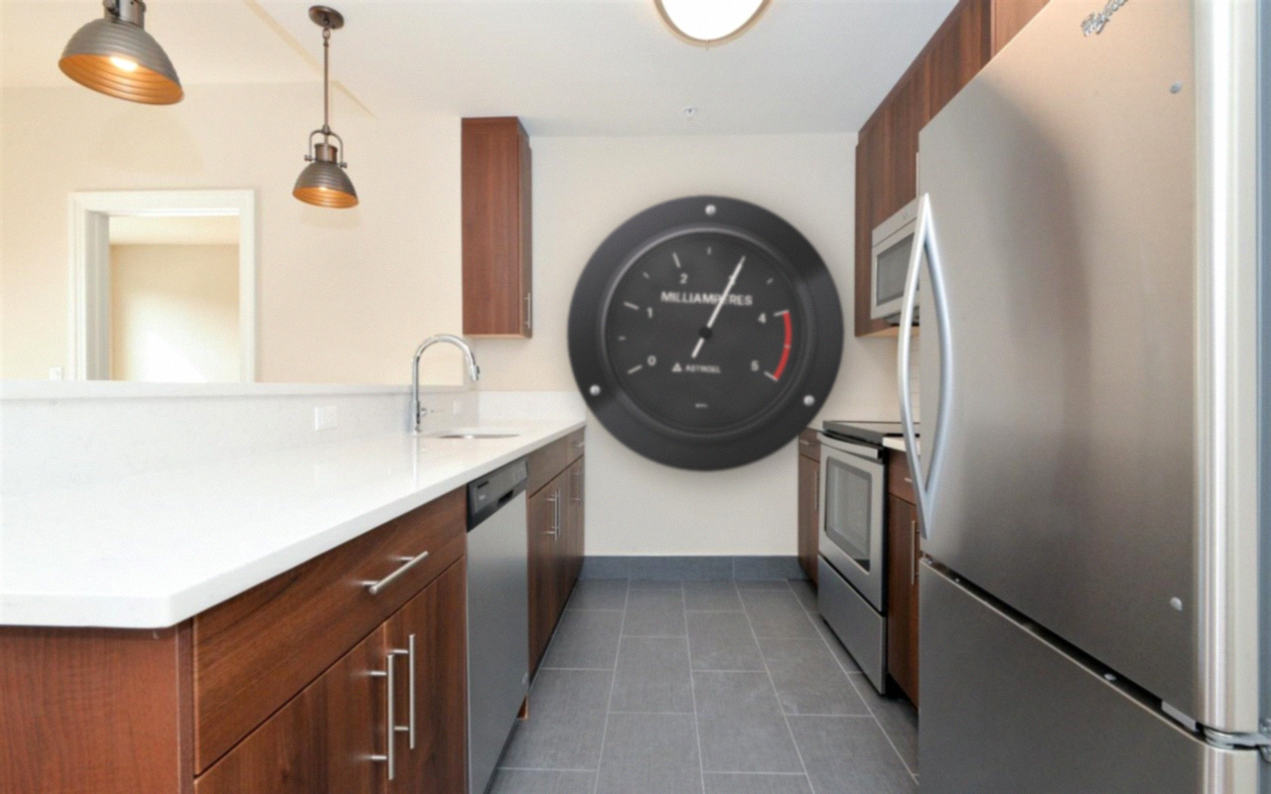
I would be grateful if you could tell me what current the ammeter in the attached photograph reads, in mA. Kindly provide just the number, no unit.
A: 3
